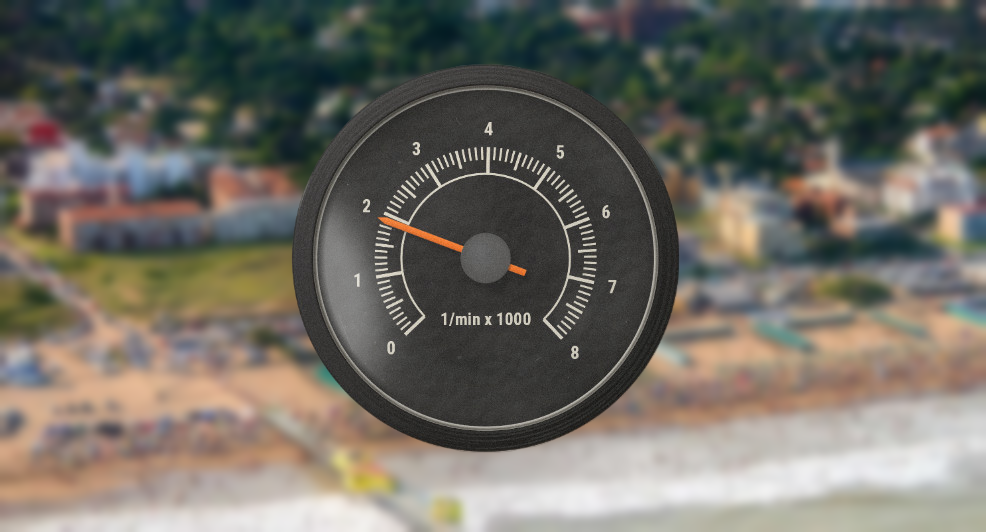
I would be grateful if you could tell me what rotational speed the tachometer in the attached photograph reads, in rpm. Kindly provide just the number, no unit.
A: 1900
